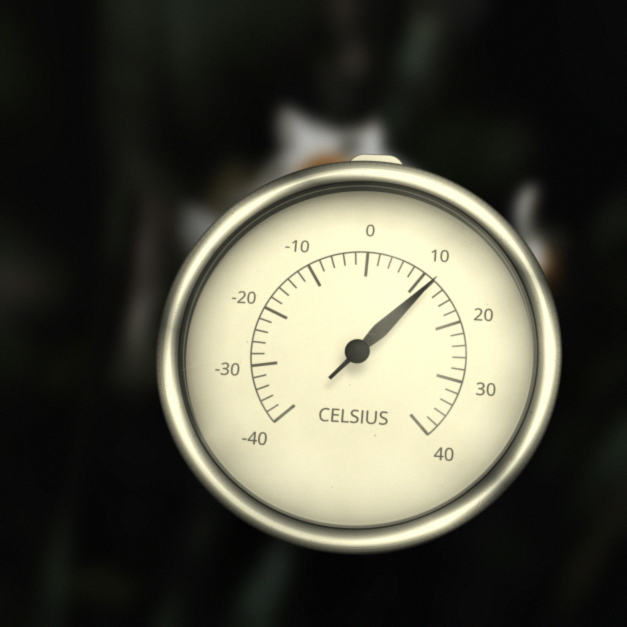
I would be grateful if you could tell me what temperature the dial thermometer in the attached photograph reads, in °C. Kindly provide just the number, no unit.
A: 12
